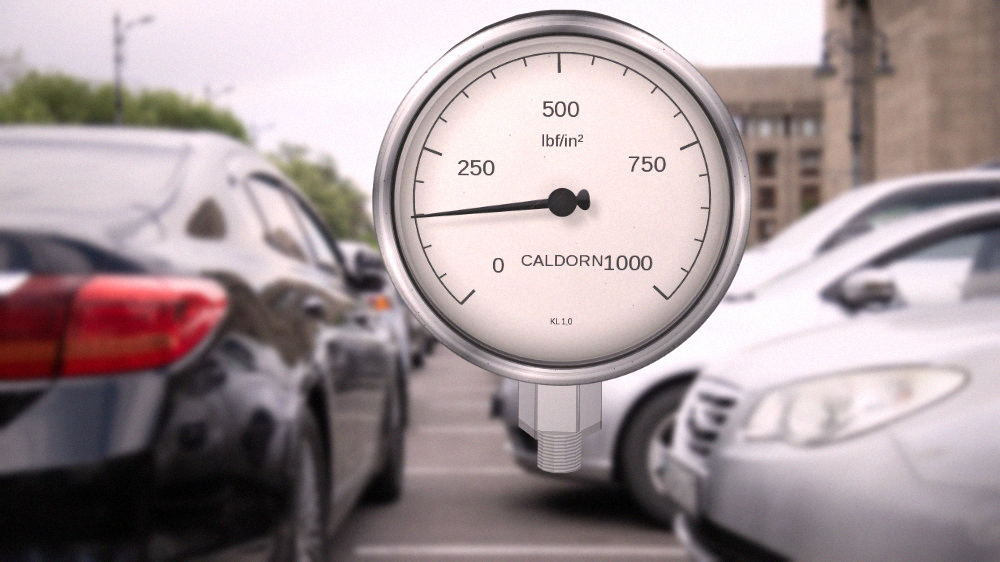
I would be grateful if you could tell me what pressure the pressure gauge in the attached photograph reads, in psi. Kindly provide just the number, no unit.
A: 150
